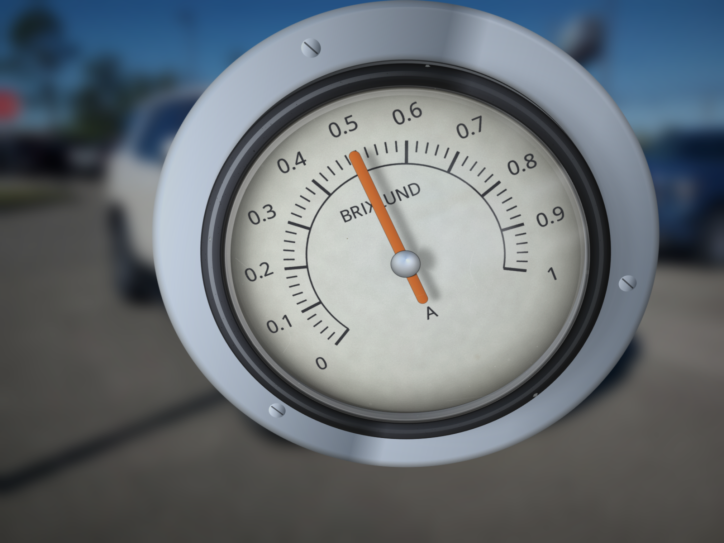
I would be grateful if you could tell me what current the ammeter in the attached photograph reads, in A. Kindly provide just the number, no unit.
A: 0.5
